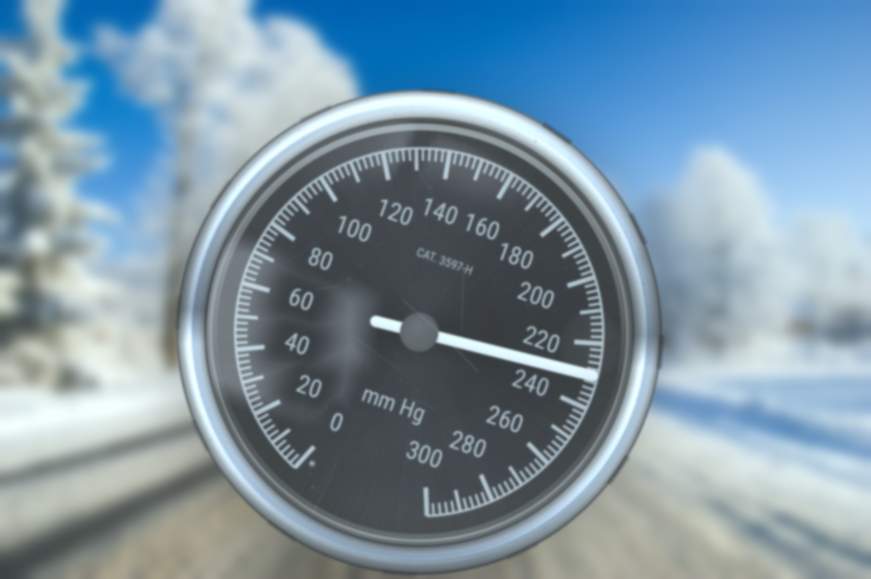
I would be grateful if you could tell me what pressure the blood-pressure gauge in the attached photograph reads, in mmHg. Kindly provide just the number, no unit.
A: 230
